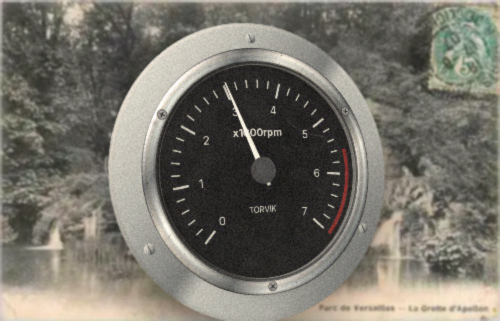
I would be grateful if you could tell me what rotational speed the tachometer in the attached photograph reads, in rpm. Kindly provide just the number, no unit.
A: 3000
